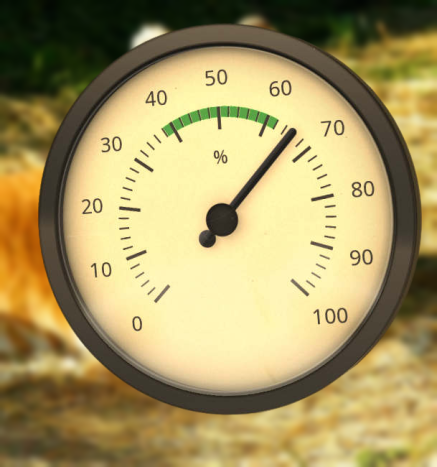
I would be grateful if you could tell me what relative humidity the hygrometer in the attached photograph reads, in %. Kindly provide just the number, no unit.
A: 66
